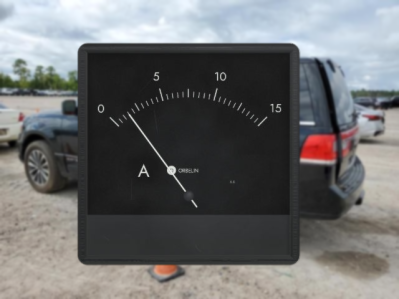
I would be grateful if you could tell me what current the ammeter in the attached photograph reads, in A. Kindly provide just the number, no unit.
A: 1.5
